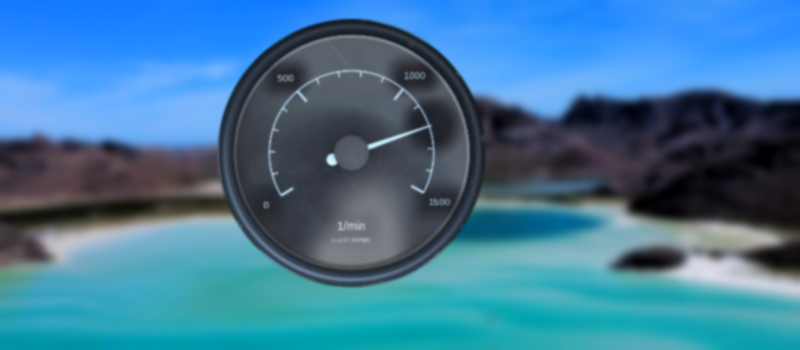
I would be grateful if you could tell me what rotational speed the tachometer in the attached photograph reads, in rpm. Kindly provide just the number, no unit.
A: 1200
